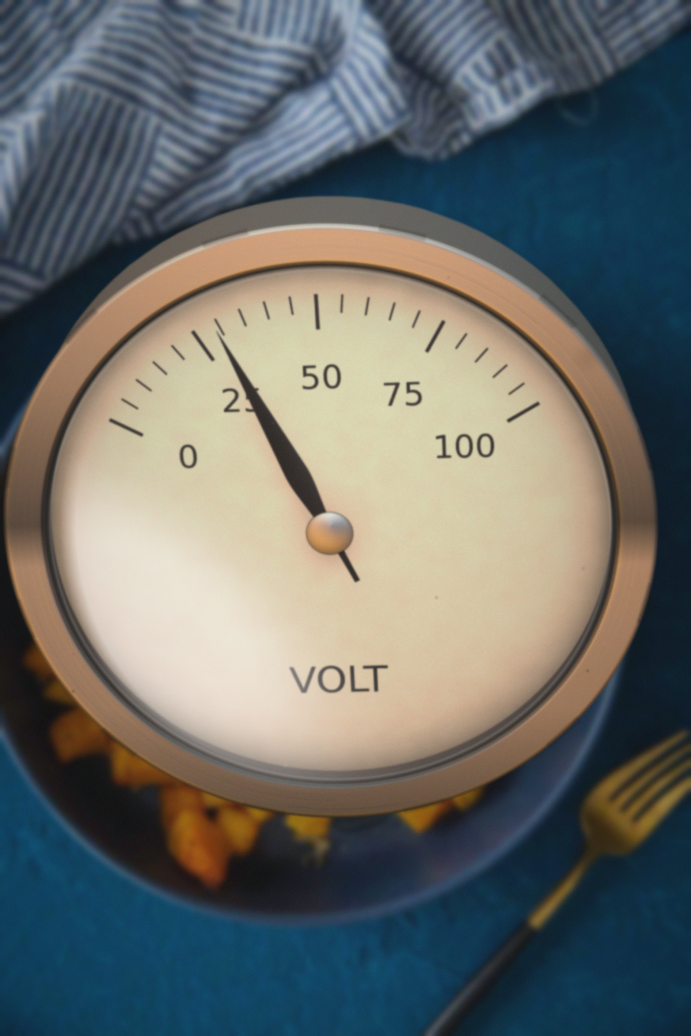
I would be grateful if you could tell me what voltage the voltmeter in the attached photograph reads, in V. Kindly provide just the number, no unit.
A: 30
